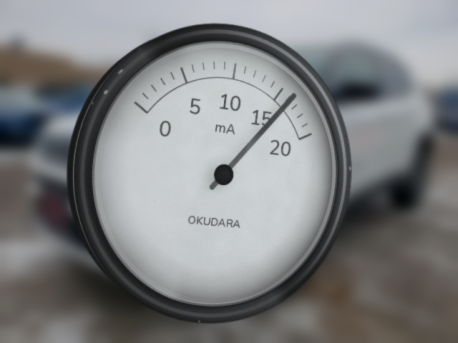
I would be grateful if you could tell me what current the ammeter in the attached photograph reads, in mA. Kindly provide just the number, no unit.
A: 16
